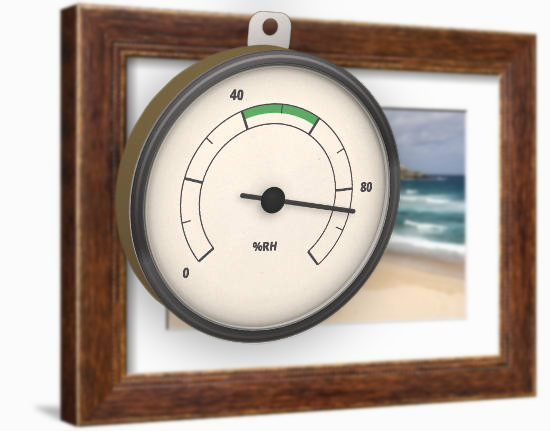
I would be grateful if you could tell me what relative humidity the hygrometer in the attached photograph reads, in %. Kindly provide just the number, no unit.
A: 85
